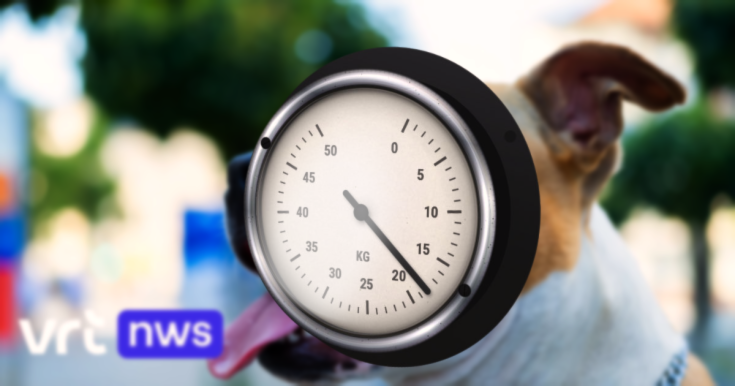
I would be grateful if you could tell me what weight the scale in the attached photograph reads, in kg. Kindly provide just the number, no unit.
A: 18
